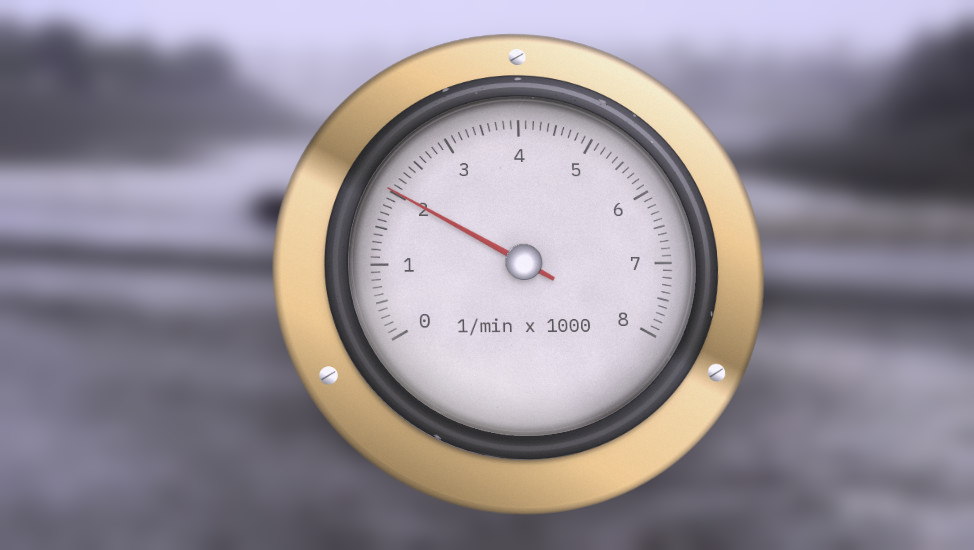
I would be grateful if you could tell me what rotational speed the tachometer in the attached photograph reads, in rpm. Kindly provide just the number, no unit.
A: 2000
